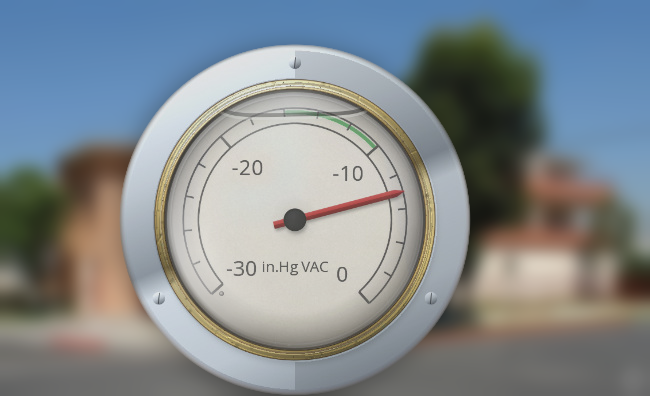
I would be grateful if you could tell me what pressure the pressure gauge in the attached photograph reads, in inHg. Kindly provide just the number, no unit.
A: -7
